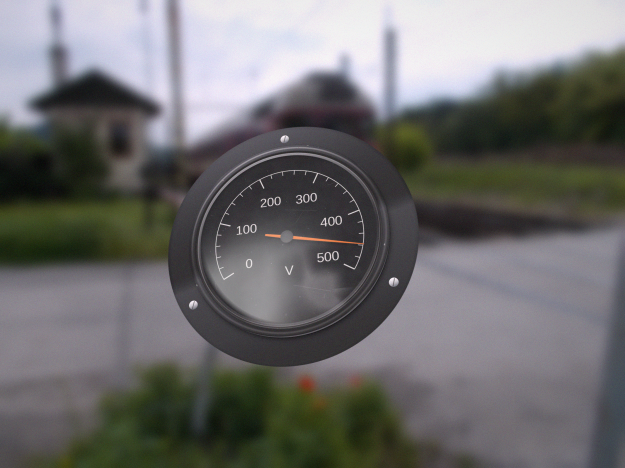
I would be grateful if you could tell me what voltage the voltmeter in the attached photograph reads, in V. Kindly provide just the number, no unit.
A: 460
